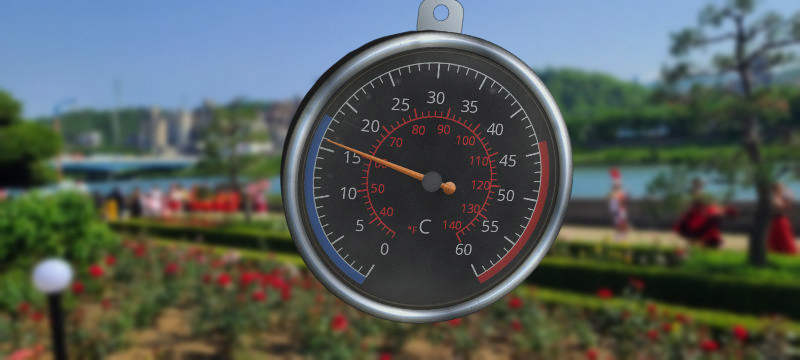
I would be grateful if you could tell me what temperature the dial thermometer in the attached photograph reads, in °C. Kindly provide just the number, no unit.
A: 16
